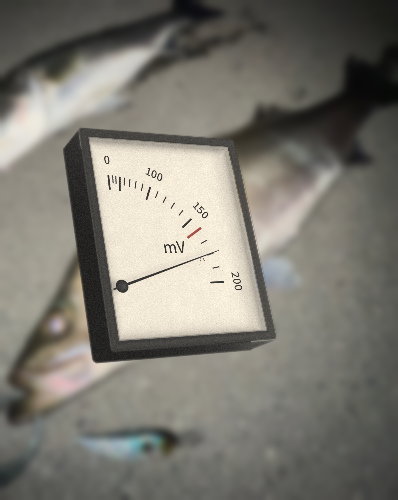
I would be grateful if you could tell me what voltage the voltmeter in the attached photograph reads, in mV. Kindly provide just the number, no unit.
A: 180
